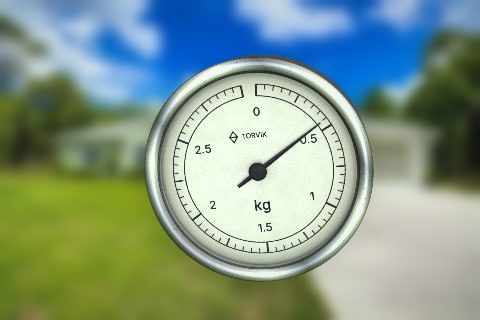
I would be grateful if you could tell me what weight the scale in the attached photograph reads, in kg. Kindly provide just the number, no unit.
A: 0.45
